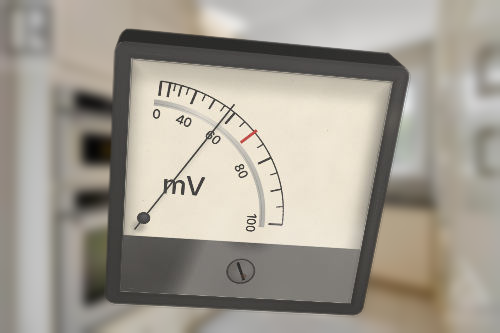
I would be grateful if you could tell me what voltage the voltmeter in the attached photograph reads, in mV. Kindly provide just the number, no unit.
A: 57.5
